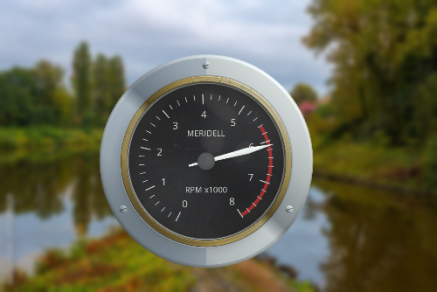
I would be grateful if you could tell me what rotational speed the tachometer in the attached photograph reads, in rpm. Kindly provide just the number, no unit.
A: 6100
